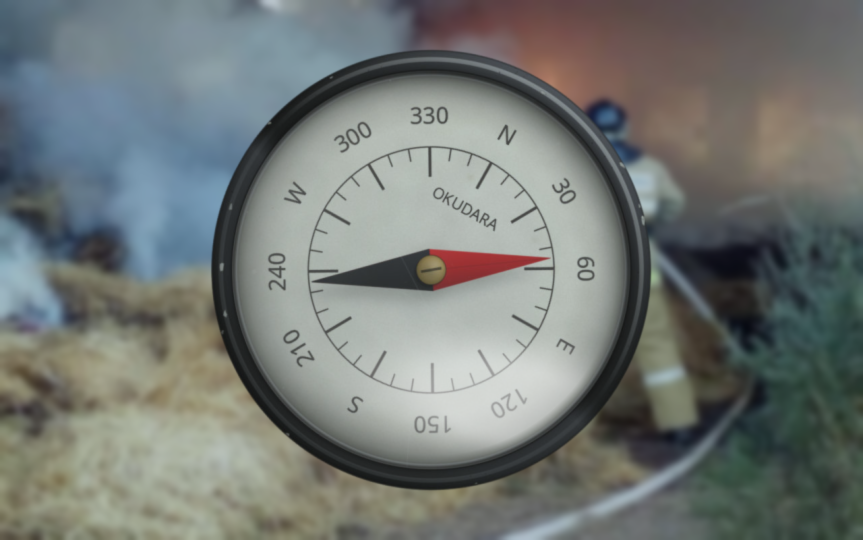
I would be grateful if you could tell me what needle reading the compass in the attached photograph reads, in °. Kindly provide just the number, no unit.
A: 55
